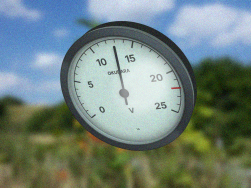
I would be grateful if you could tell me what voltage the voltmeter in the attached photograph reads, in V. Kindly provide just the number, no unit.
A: 13
